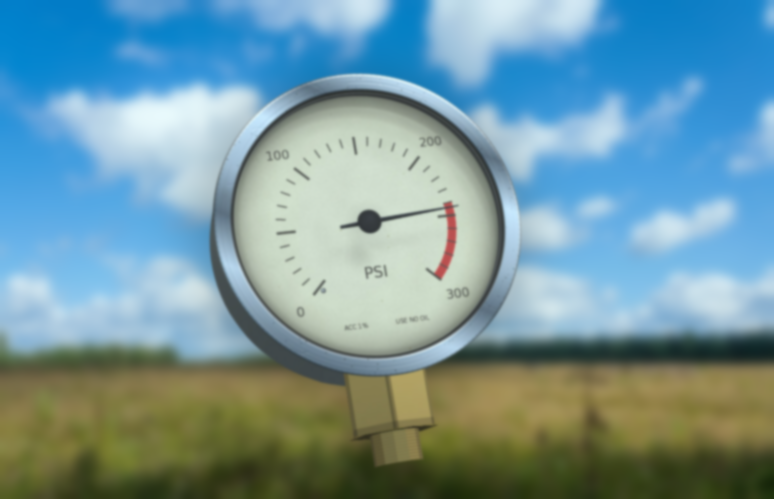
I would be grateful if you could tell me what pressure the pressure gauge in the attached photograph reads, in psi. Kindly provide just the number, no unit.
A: 245
